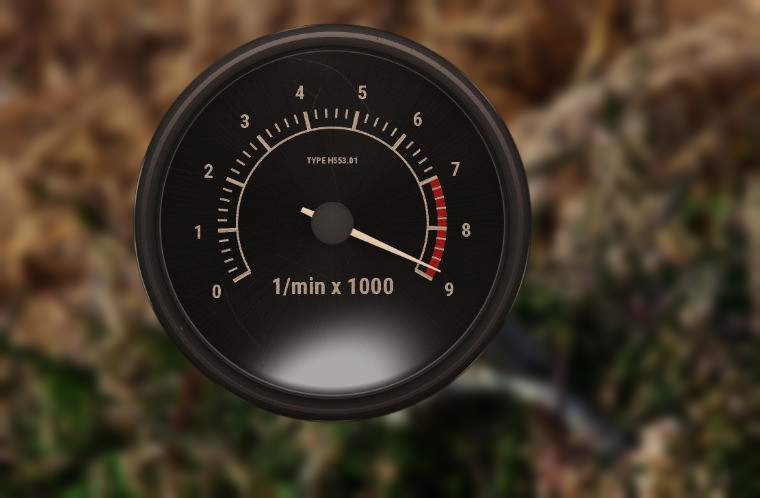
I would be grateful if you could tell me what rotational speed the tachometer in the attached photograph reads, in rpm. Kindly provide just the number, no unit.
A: 8800
